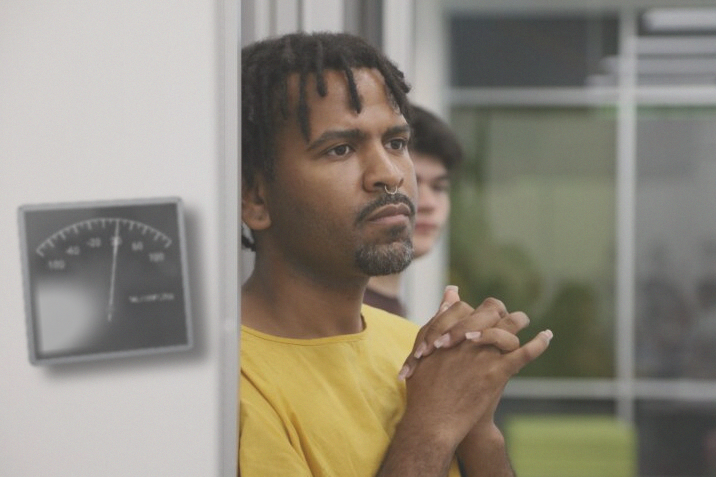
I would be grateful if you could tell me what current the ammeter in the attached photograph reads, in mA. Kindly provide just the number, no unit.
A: 20
